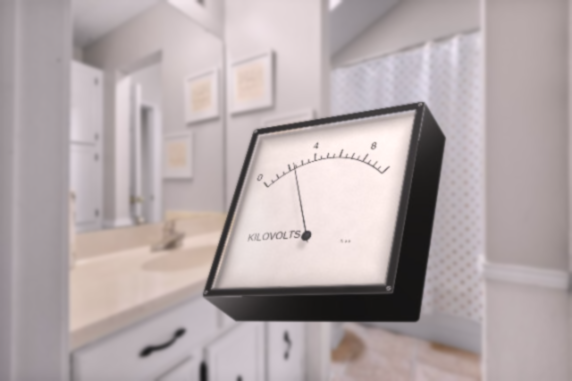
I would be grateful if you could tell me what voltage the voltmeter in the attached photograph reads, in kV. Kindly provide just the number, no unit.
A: 2.5
